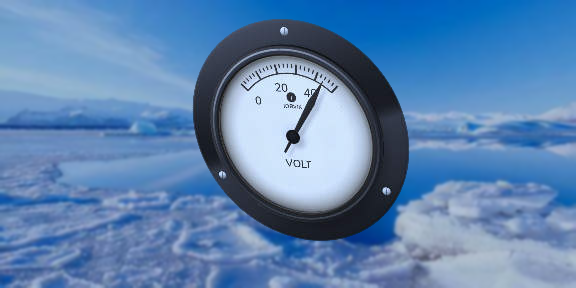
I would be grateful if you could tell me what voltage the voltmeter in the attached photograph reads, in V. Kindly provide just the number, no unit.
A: 44
